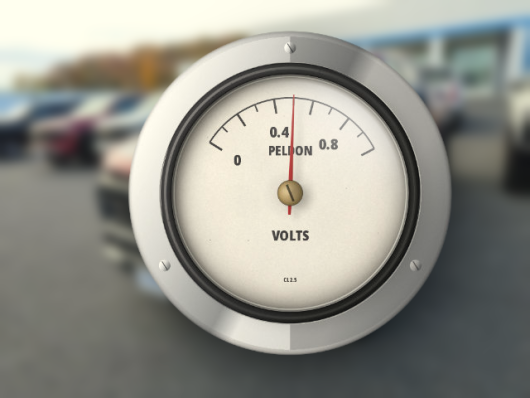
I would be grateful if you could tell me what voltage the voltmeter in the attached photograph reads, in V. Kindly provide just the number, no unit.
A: 0.5
